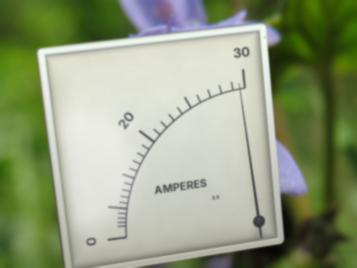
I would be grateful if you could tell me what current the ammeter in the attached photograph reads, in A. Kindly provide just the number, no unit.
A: 29.5
